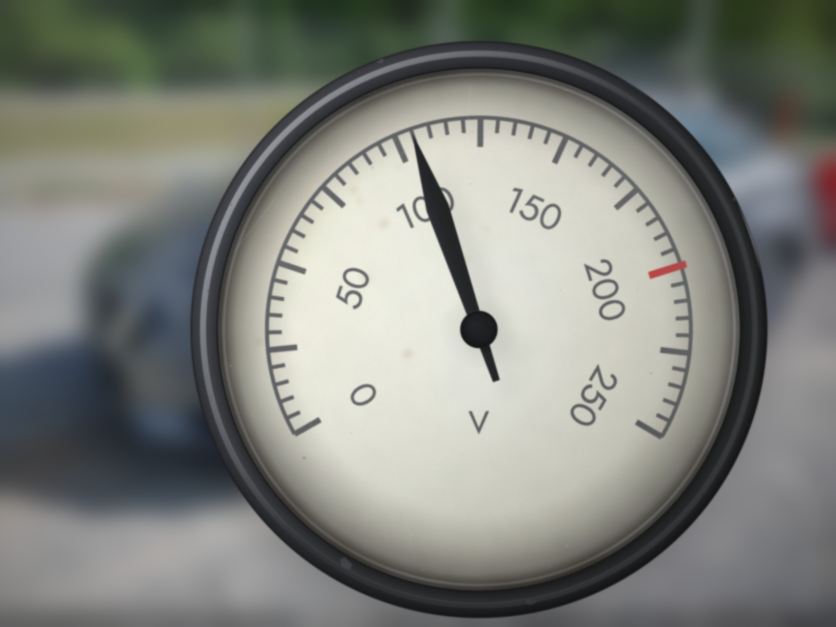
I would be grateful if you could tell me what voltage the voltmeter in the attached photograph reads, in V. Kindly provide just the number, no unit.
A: 105
